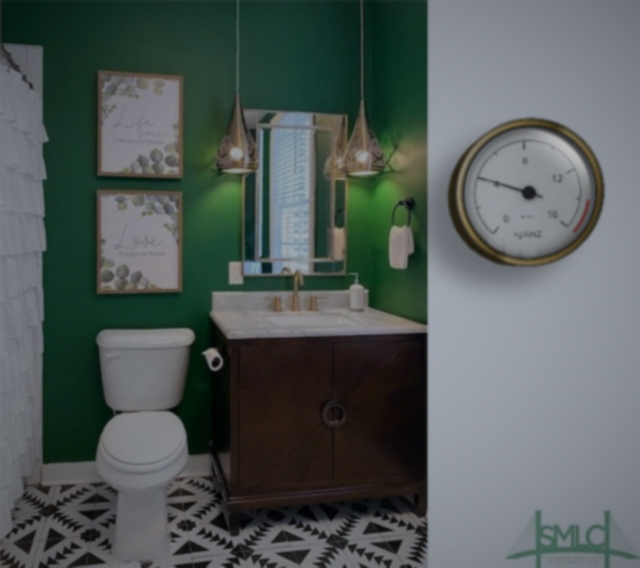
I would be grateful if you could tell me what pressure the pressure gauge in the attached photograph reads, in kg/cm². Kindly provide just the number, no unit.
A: 4
